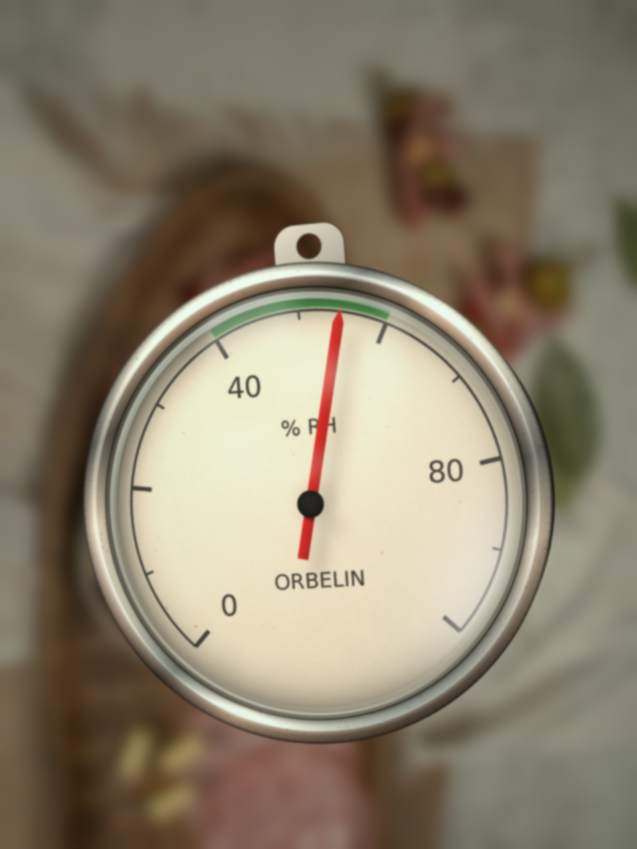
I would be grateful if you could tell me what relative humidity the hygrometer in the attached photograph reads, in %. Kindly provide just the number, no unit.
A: 55
